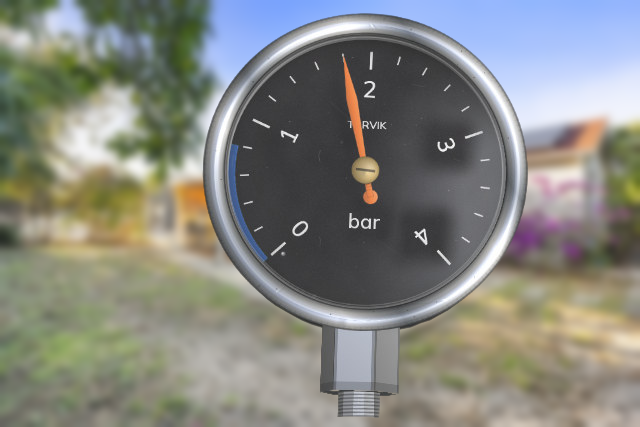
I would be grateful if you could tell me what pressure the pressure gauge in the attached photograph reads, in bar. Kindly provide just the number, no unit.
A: 1.8
